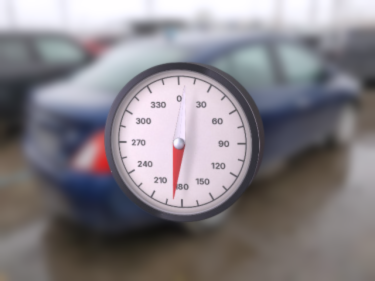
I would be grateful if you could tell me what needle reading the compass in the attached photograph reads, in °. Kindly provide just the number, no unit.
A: 187.5
